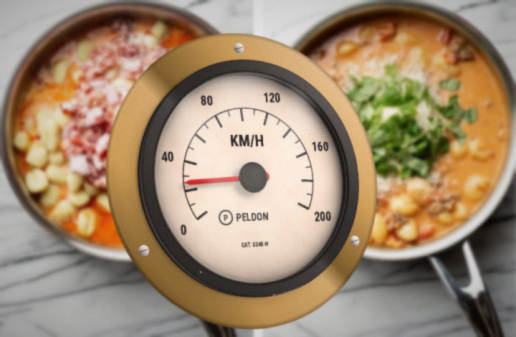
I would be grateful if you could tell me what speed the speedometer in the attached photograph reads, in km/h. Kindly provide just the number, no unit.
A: 25
